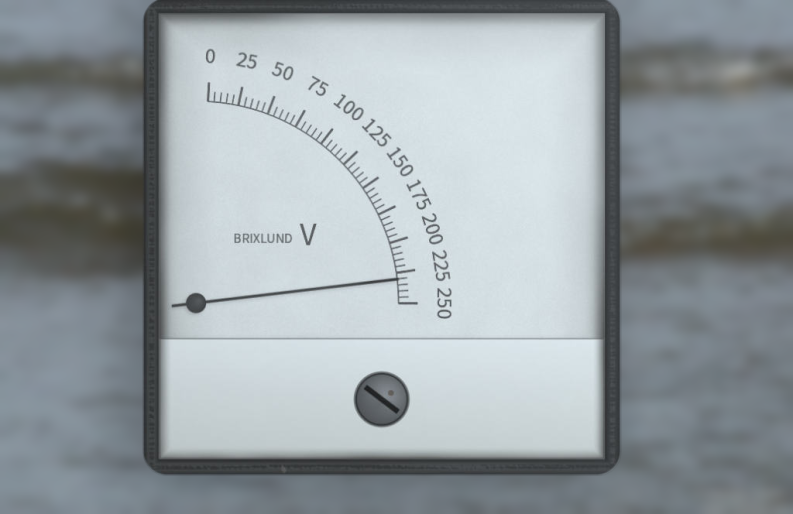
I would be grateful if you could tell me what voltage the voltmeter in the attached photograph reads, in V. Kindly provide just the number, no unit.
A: 230
